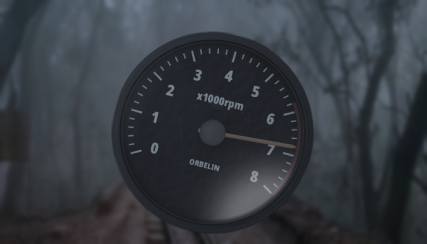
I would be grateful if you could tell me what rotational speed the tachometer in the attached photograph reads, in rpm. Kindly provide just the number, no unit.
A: 6800
